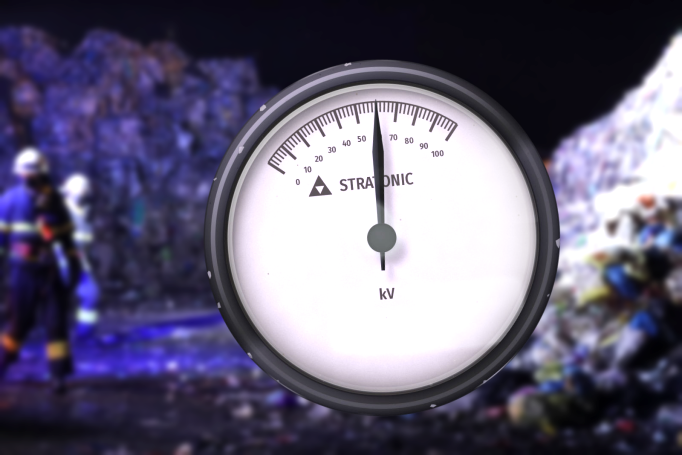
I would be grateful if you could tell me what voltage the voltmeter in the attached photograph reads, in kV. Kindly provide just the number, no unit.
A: 60
